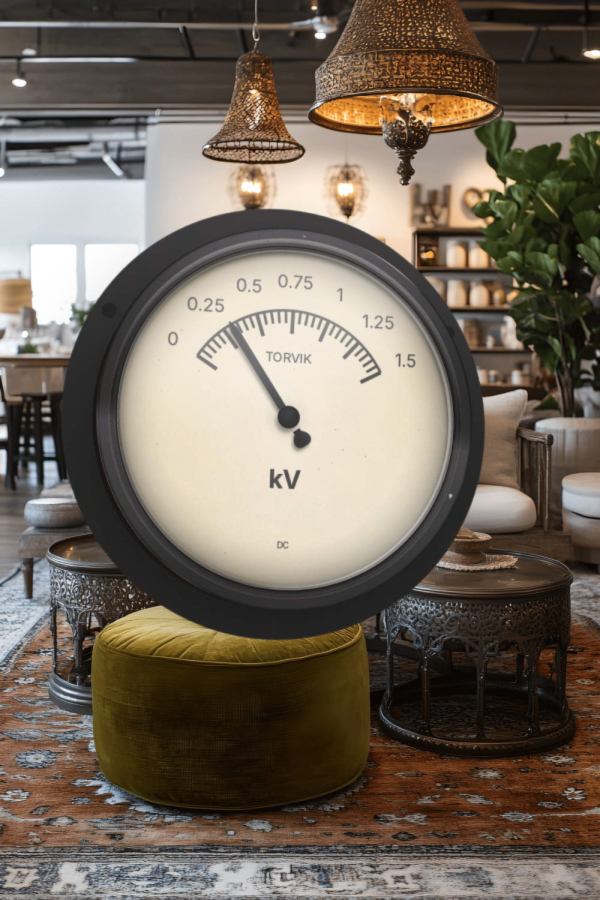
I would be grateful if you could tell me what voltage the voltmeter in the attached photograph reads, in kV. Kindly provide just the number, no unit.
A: 0.3
